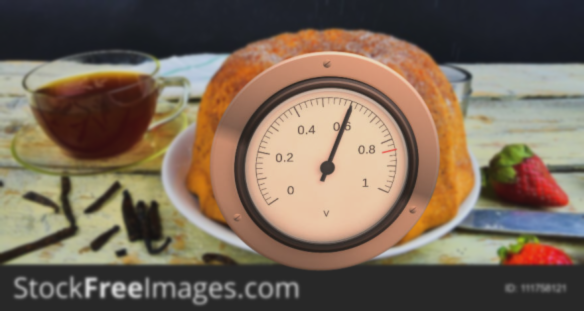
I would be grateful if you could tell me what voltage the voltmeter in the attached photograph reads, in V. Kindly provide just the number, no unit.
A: 0.6
